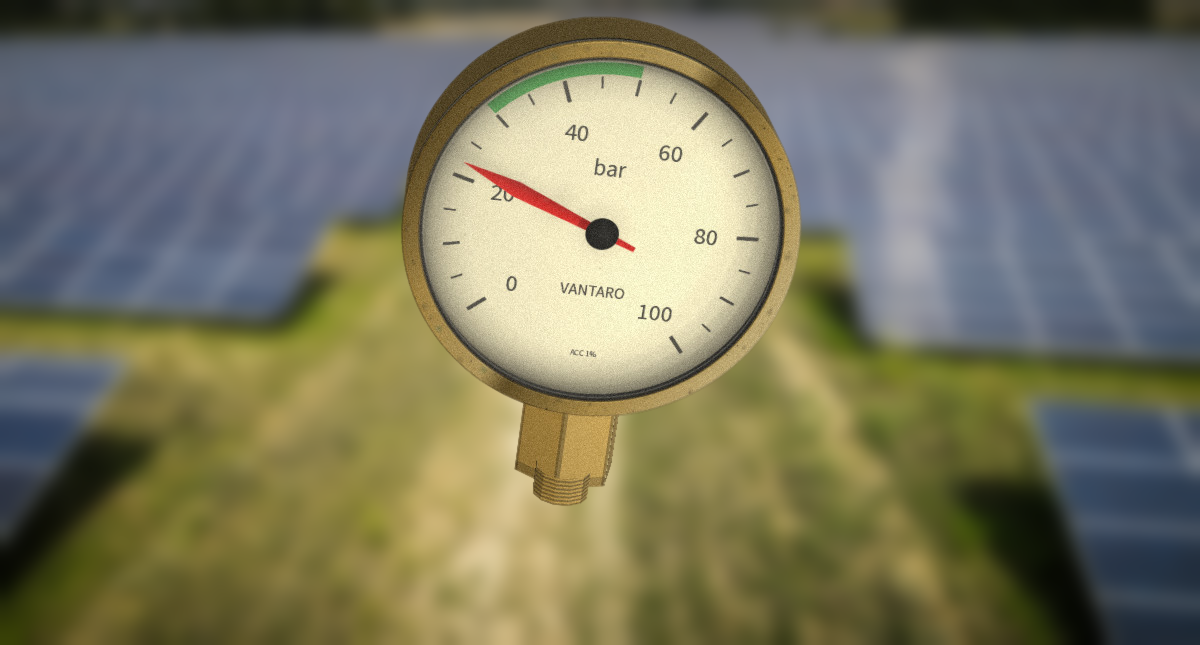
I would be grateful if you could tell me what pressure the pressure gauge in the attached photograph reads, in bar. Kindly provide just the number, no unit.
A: 22.5
